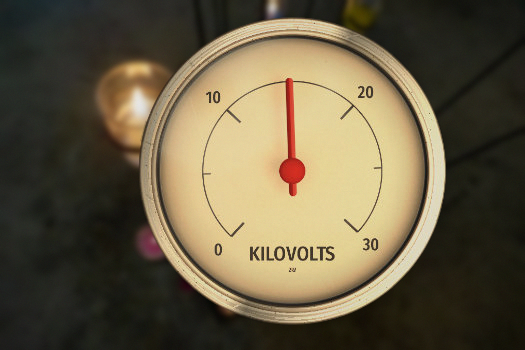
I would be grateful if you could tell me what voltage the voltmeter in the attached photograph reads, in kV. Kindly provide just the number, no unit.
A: 15
